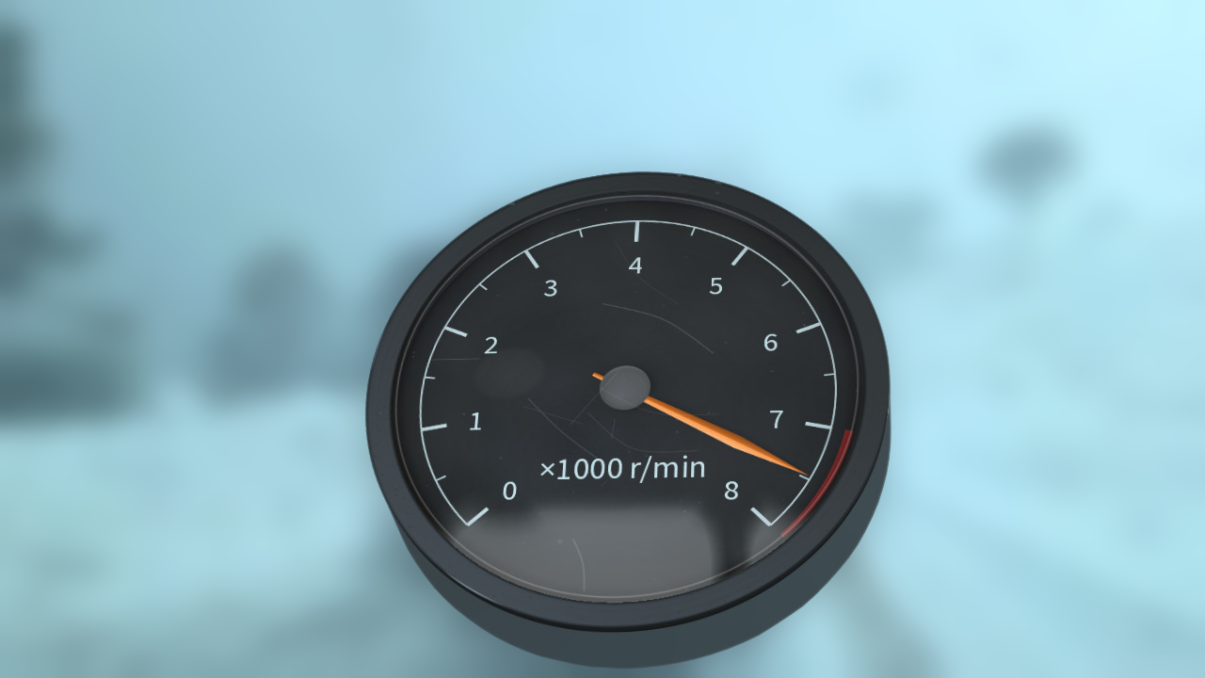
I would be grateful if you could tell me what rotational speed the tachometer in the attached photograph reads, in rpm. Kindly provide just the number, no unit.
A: 7500
